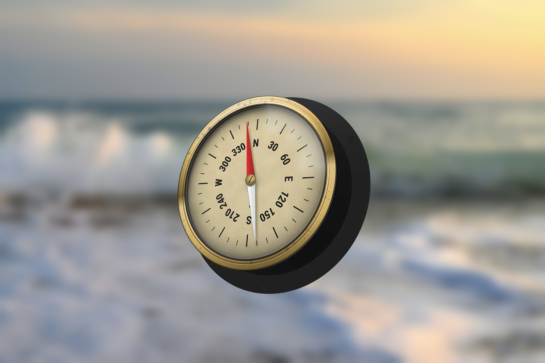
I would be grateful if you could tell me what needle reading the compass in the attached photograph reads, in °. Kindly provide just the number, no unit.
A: 350
